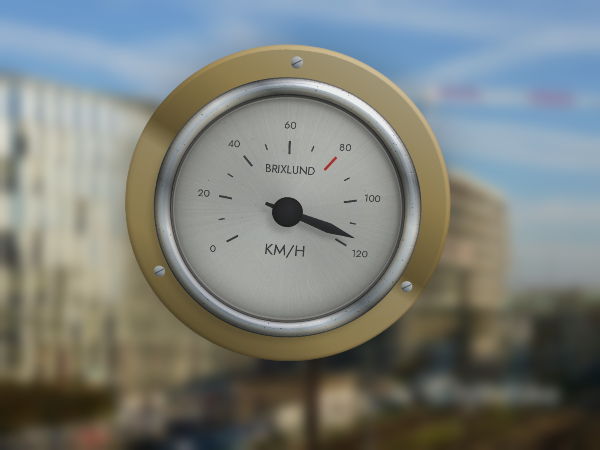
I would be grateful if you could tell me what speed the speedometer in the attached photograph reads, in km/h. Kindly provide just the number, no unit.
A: 115
